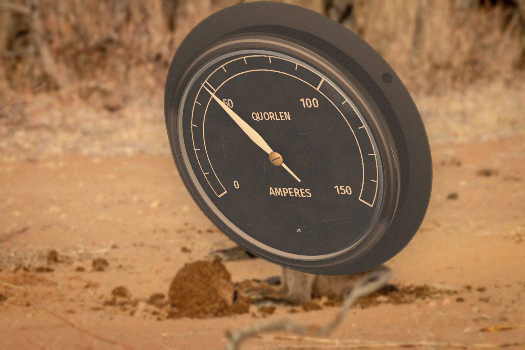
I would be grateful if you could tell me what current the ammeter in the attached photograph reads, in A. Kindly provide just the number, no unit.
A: 50
